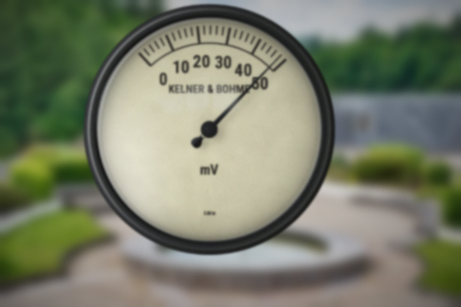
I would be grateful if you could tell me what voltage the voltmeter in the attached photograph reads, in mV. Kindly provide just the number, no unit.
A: 48
